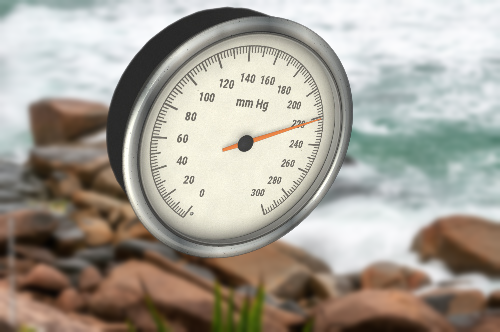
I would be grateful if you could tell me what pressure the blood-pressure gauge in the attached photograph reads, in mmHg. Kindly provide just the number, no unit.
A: 220
